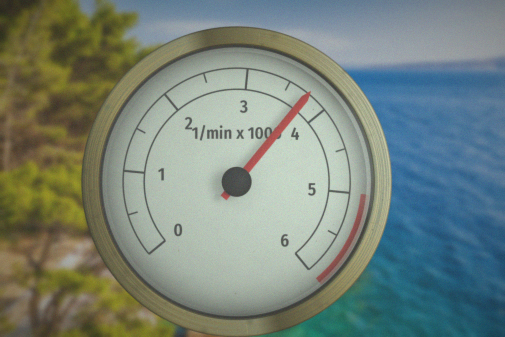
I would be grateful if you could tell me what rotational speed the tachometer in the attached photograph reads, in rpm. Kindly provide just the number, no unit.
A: 3750
